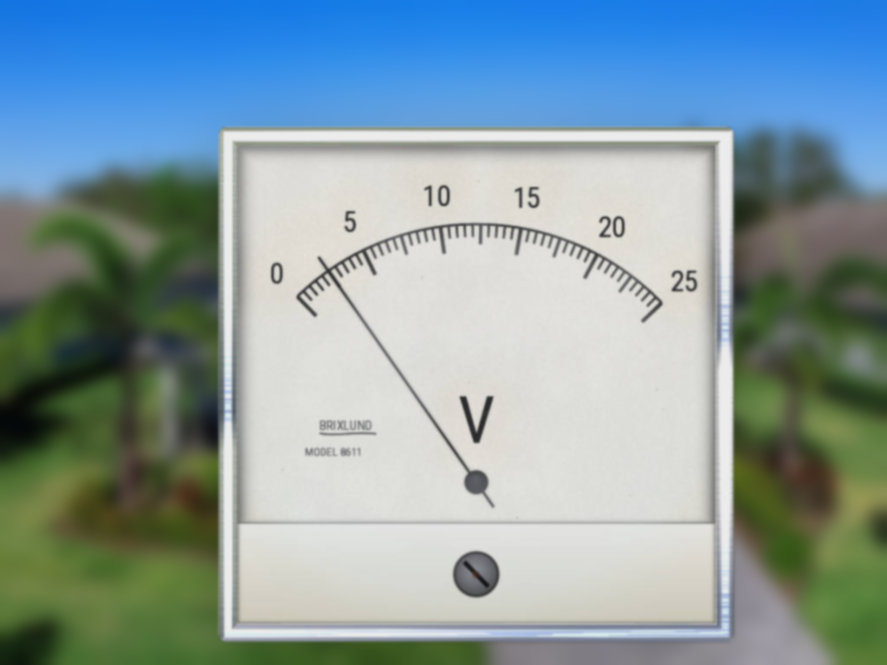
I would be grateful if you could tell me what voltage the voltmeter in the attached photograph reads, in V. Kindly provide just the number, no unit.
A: 2.5
